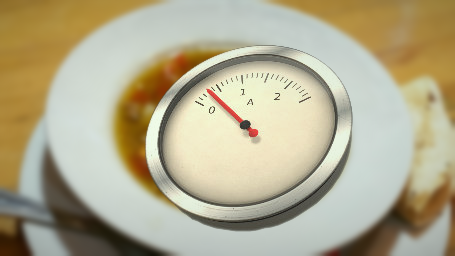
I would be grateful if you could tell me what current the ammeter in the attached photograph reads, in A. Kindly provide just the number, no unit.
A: 0.3
